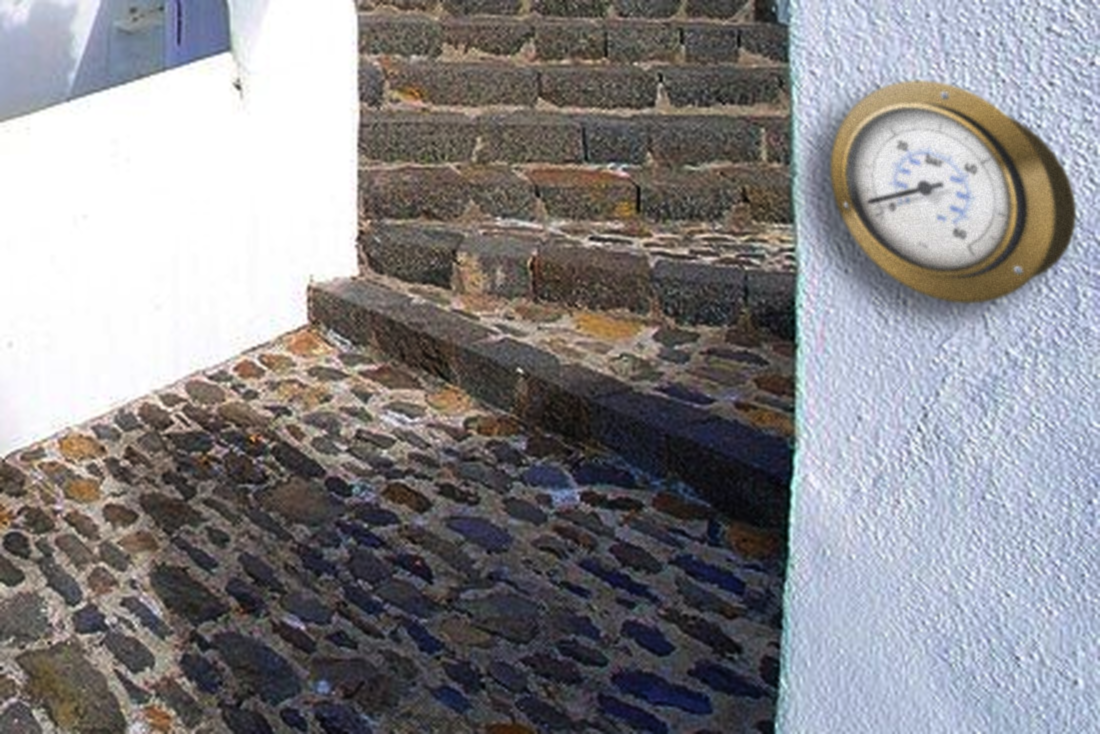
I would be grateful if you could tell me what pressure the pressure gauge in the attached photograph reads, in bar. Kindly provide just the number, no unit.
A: 2.5
